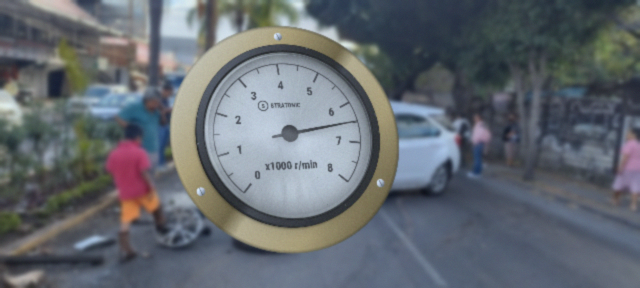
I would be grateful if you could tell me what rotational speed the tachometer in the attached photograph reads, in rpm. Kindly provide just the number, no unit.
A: 6500
